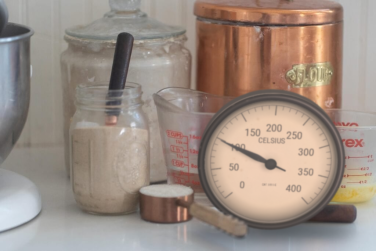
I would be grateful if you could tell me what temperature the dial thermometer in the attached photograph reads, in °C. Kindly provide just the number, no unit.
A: 100
